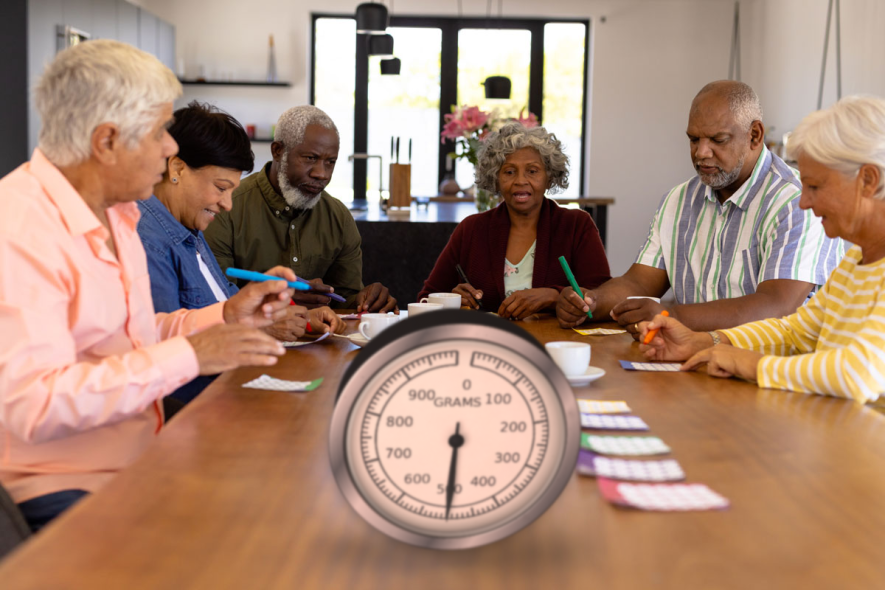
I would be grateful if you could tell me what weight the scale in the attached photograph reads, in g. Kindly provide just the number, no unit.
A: 500
